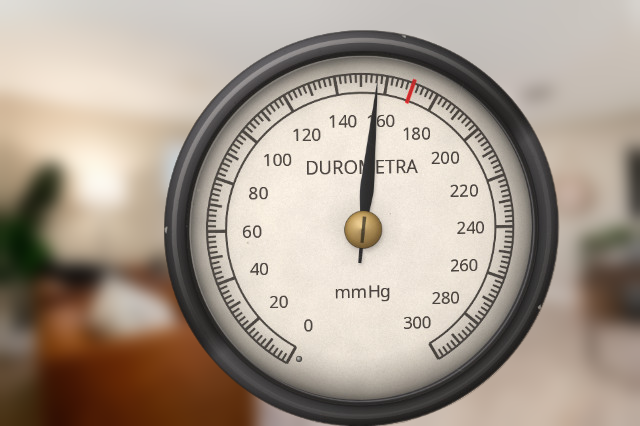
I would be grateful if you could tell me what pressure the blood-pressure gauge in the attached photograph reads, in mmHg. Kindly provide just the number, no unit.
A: 156
